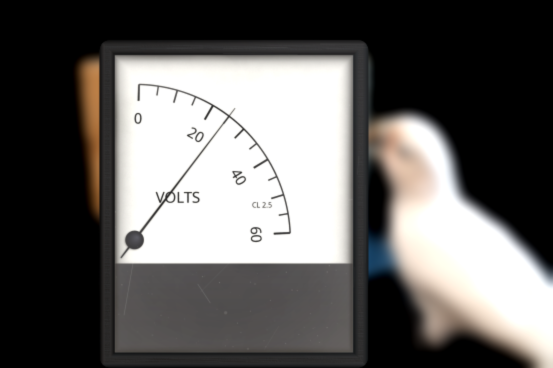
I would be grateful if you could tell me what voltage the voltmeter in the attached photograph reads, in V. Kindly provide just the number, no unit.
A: 25
